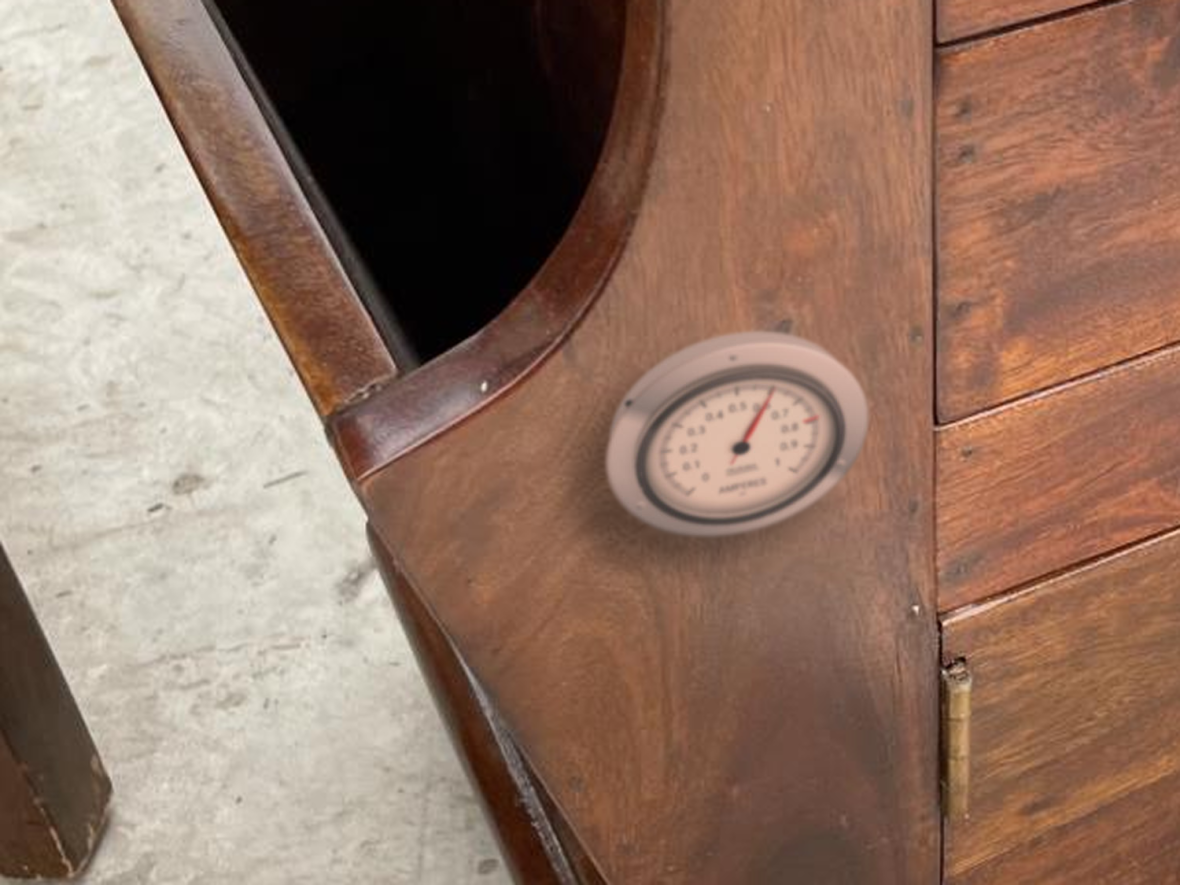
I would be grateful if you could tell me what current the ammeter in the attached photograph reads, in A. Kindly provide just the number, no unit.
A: 0.6
